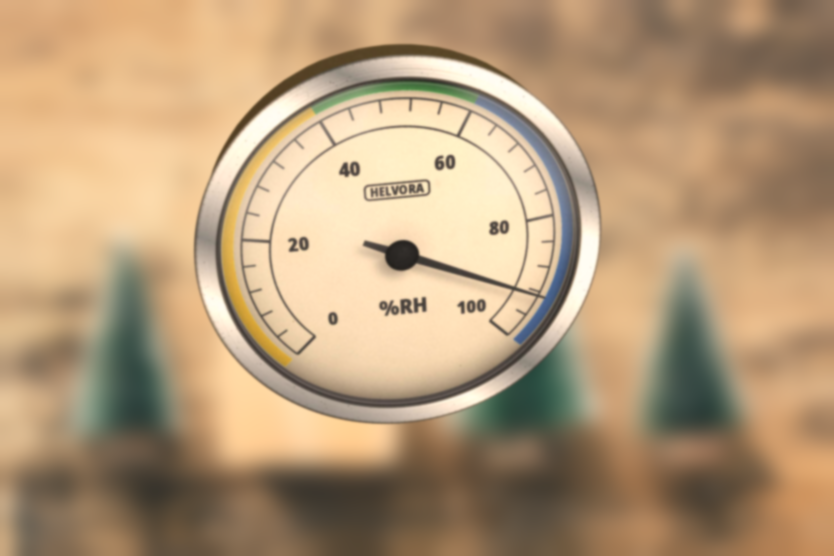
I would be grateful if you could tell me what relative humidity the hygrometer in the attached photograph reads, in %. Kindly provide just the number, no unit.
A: 92
